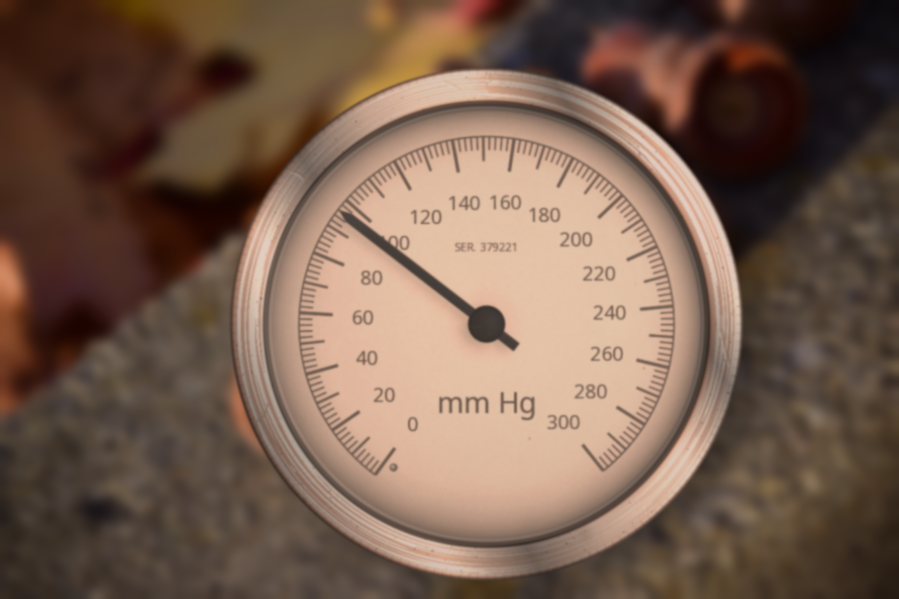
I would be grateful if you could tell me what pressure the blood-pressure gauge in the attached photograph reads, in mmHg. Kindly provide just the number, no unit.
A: 96
